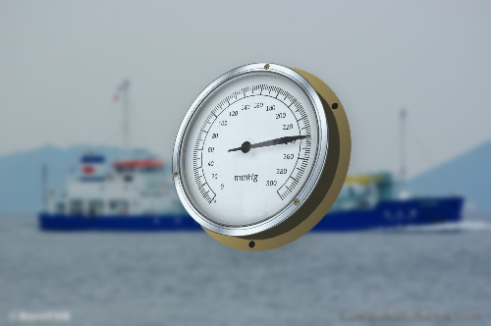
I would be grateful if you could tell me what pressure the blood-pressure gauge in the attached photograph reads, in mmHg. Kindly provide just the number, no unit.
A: 240
